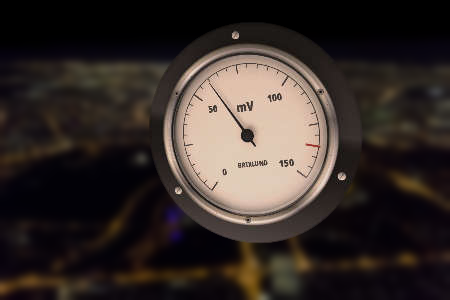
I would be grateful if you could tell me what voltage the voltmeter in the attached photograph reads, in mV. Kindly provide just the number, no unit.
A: 60
